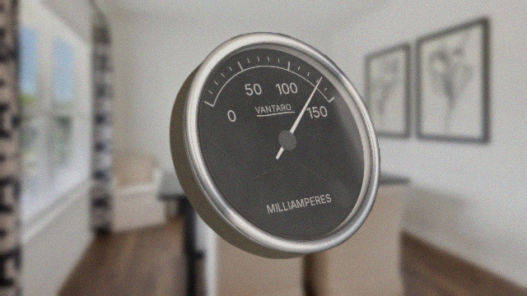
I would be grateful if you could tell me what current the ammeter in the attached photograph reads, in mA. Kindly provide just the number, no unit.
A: 130
